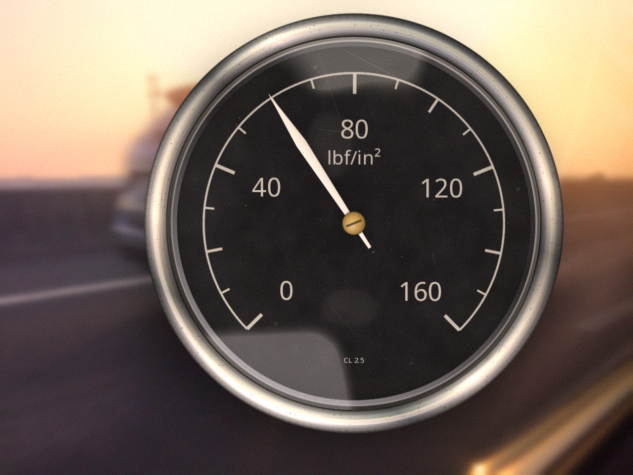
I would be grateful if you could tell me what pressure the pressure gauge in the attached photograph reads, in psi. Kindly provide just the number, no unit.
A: 60
